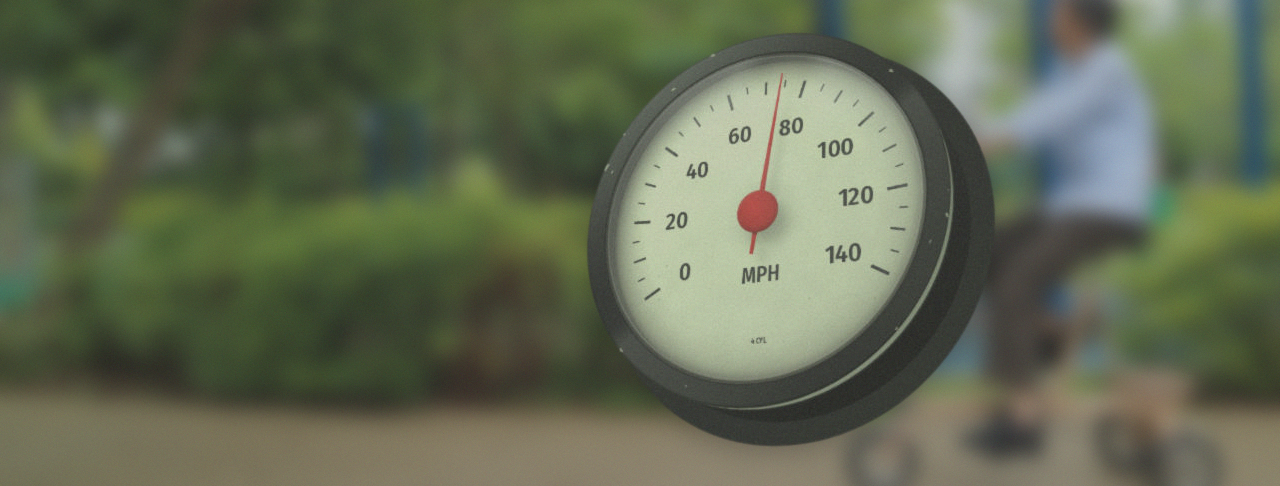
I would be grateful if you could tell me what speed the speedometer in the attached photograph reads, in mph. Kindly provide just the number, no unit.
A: 75
